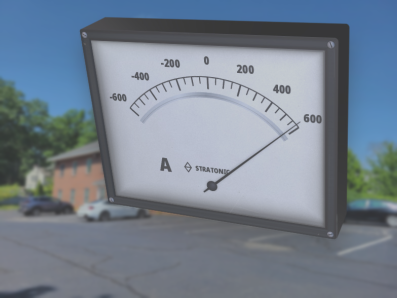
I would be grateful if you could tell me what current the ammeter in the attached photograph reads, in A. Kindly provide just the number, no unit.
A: 575
